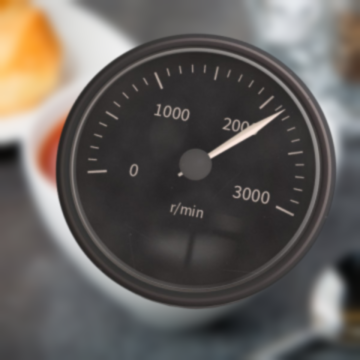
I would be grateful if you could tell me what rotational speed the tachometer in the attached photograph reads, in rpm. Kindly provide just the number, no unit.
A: 2150
